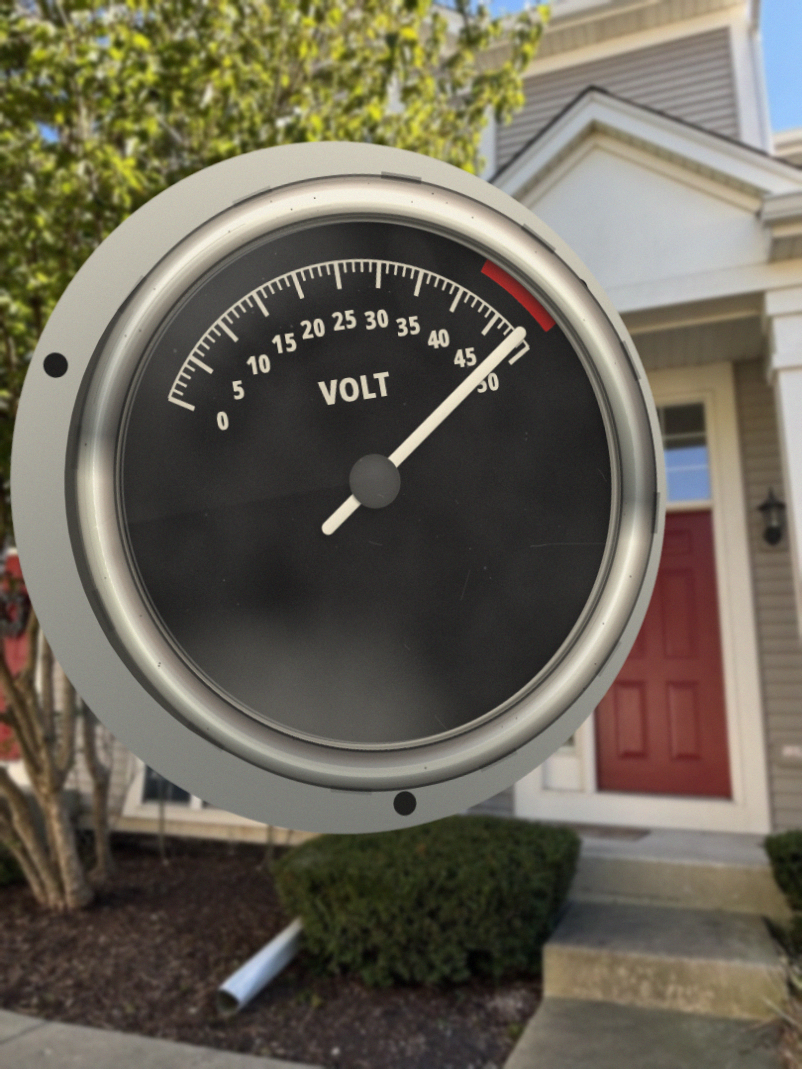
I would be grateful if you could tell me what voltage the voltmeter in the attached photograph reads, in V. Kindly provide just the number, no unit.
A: 48
